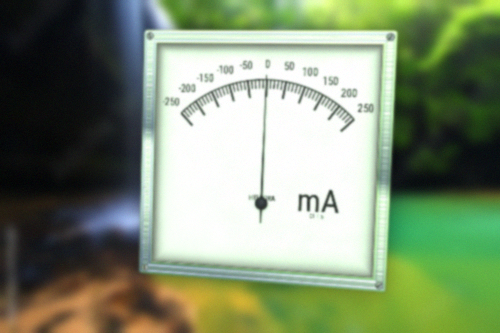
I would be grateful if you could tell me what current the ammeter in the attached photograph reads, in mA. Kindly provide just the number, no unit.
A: 0
